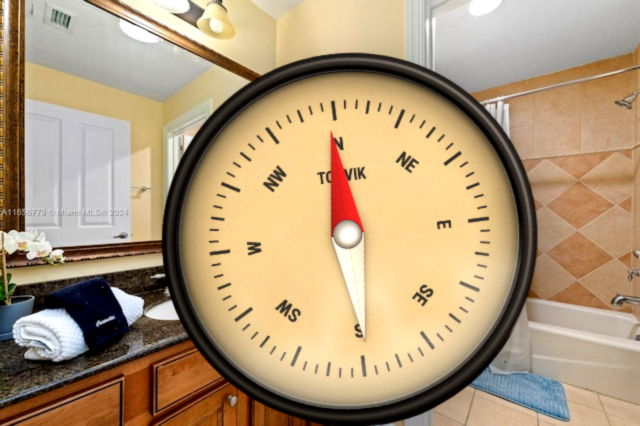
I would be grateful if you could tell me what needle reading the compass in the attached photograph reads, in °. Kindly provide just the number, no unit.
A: 357.5
